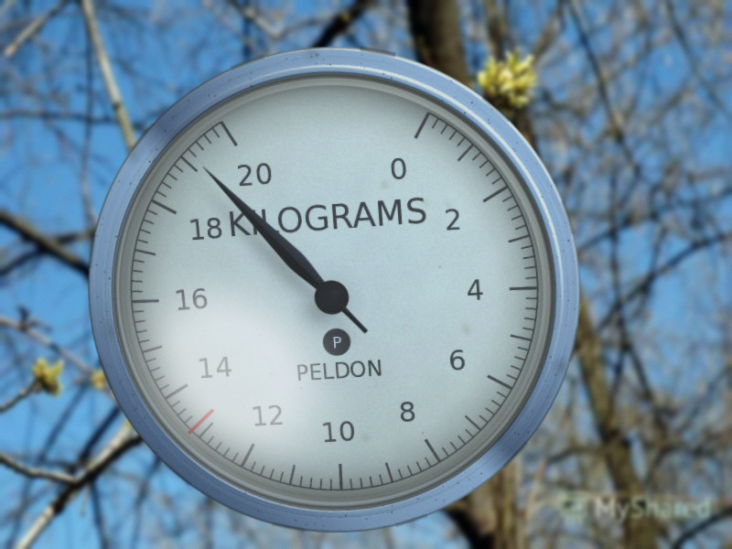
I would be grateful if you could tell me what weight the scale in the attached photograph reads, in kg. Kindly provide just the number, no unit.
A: 19.2
